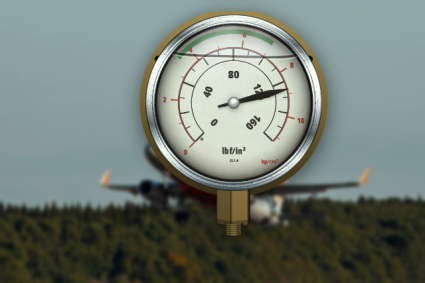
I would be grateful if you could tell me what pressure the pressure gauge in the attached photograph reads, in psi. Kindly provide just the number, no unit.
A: 125
